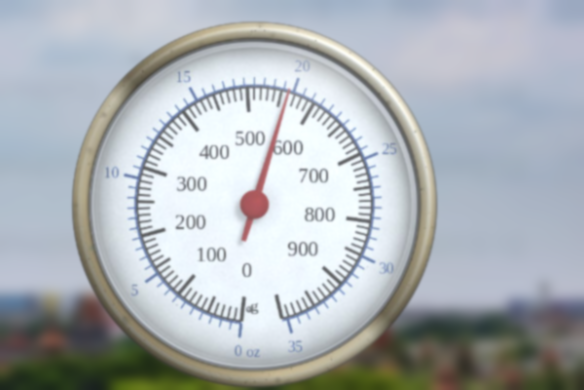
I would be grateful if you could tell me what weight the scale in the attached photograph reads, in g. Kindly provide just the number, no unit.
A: 560
